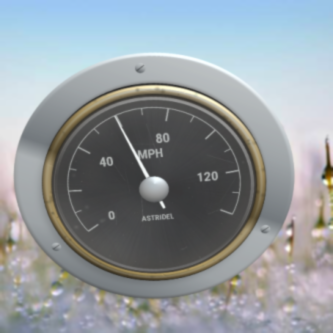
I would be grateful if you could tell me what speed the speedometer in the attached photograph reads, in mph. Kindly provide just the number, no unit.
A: 60
